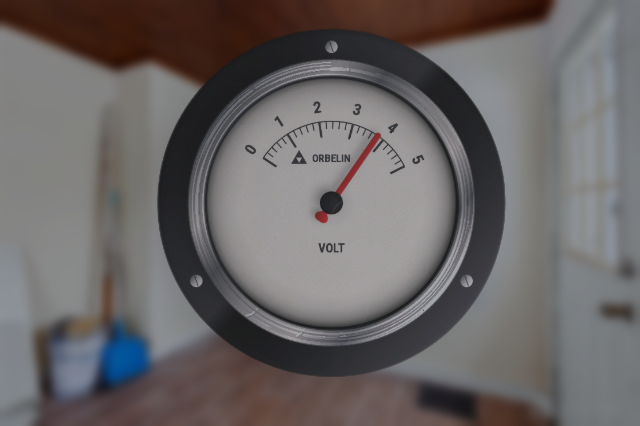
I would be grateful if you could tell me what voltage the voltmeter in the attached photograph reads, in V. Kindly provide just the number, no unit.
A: 3.8
